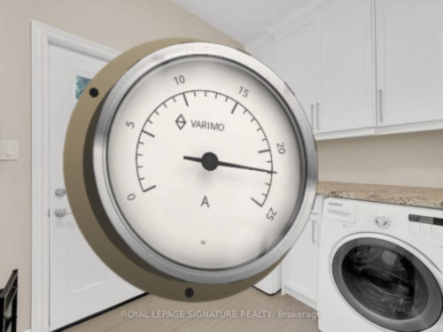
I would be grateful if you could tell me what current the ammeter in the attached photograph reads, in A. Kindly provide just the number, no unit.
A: 22
